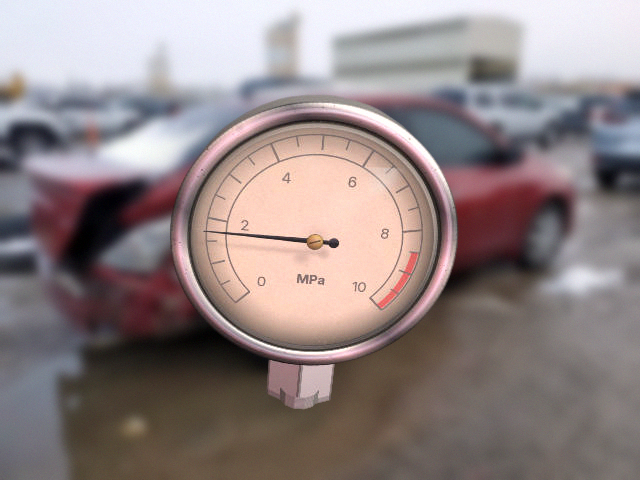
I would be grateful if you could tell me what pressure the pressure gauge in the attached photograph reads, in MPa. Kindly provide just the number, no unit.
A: 1.75
